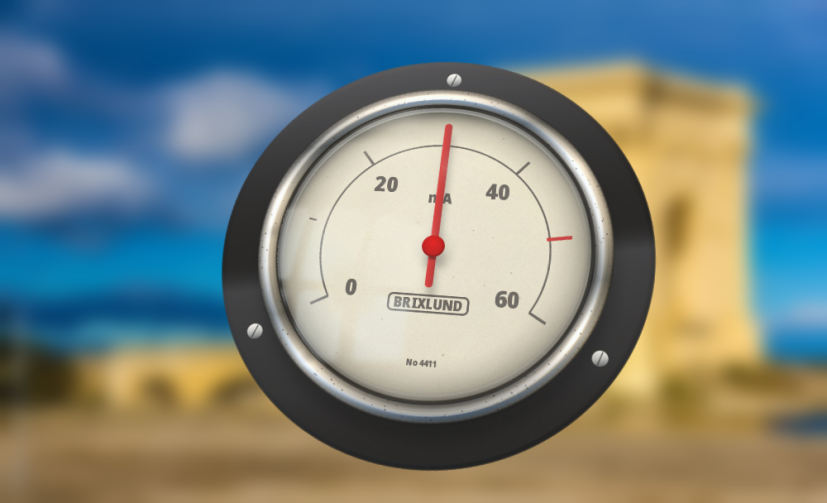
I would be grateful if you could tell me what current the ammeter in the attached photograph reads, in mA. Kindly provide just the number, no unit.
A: 30
